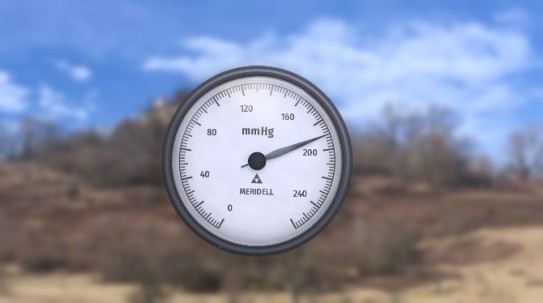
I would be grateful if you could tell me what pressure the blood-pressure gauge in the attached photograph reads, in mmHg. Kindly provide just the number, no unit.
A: 190
